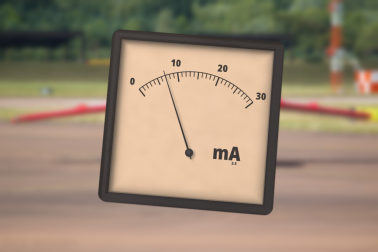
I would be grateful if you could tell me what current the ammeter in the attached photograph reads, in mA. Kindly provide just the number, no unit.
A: 7
